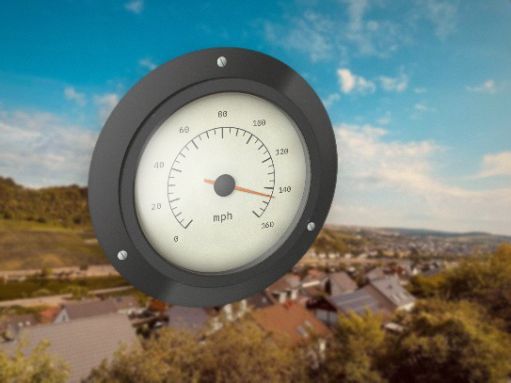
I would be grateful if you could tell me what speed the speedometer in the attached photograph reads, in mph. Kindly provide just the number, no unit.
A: 145
